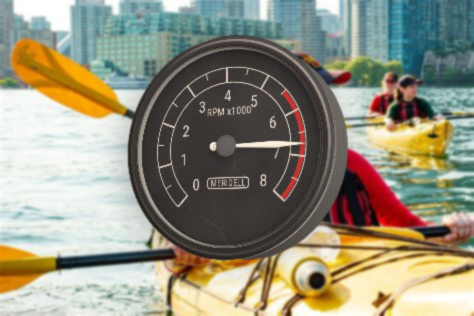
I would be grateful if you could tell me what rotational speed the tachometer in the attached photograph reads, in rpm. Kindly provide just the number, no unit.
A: 6750
